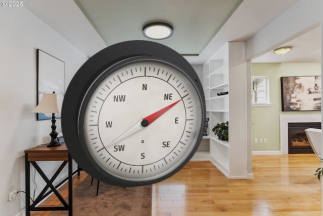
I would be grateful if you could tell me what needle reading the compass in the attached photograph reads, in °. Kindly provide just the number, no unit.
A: 60
